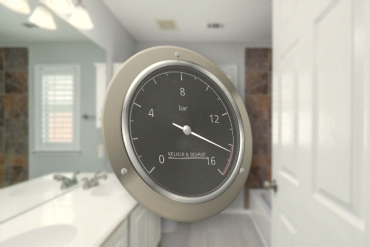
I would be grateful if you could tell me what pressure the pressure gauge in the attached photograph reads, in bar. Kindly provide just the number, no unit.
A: 14.5
